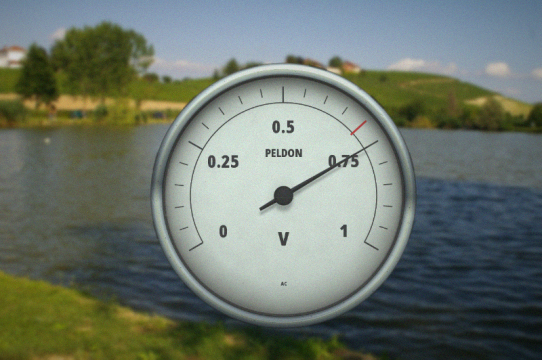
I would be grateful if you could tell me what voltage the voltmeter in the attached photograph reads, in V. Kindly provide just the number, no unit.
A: 0.75
